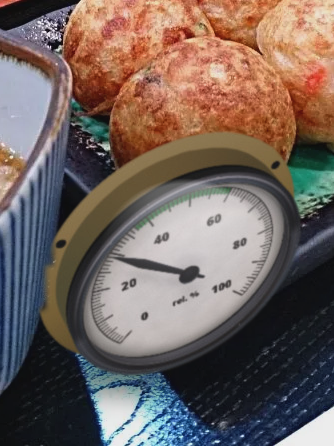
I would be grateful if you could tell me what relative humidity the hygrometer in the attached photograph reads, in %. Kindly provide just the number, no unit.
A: 30
